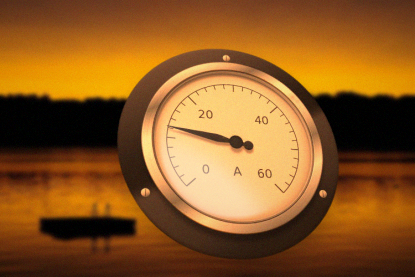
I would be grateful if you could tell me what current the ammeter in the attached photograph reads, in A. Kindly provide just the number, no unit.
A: 12
